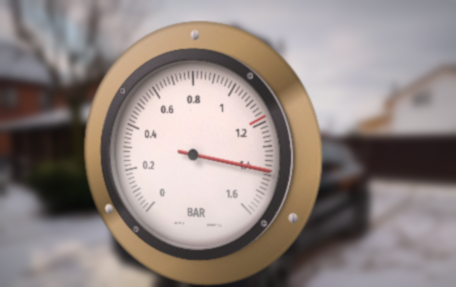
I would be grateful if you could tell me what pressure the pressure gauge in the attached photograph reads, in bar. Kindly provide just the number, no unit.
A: 1.4
